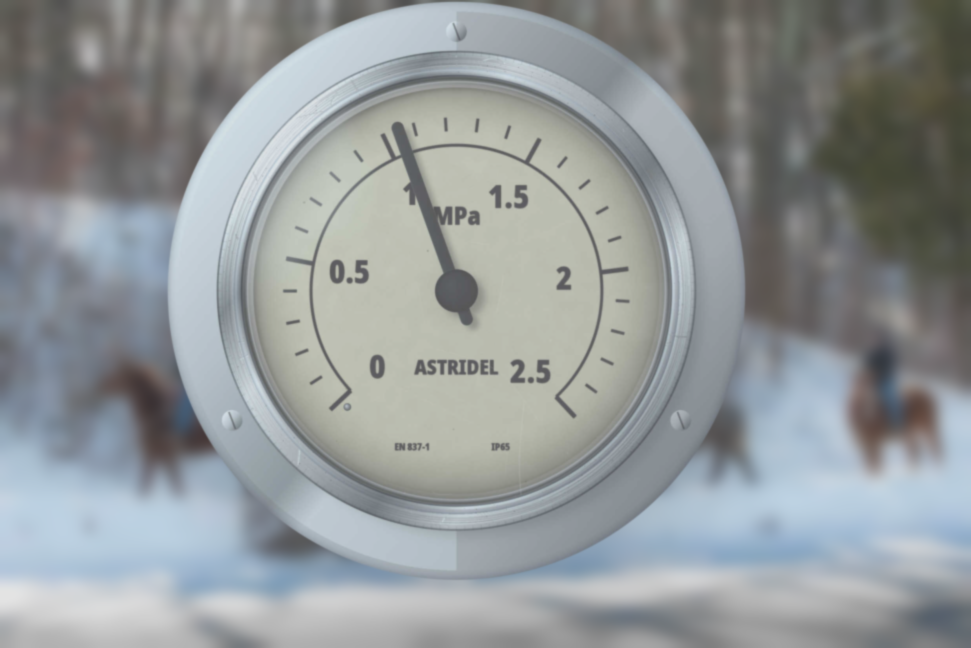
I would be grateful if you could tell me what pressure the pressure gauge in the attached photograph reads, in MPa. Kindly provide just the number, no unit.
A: 1.05
